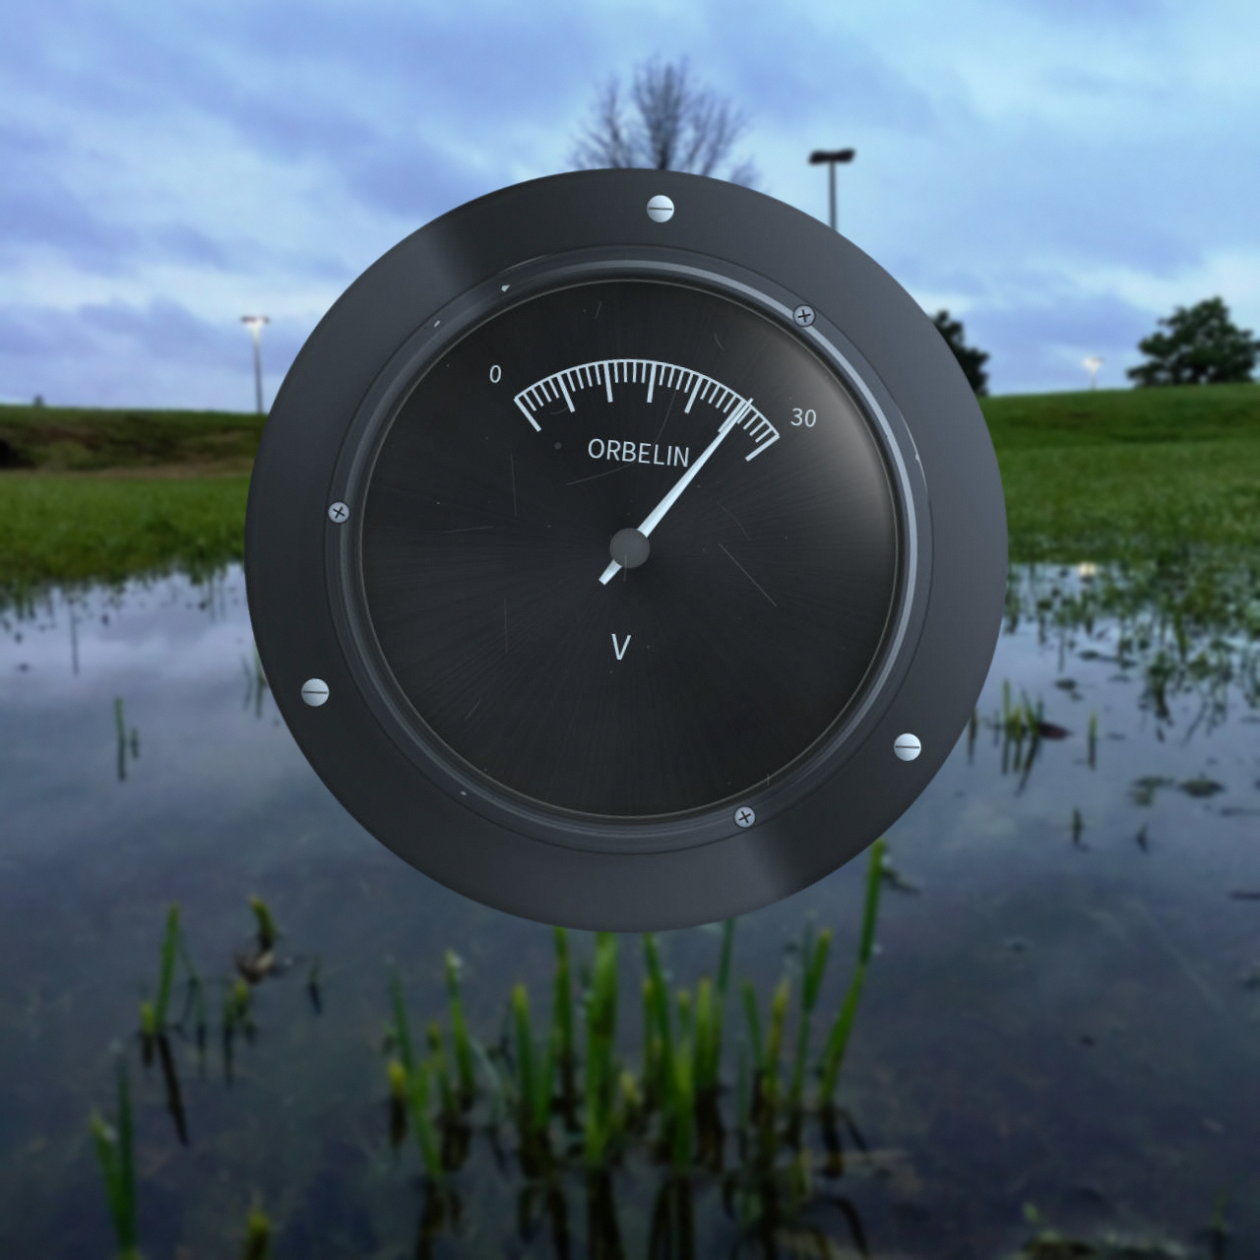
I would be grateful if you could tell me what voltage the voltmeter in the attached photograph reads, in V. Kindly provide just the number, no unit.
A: 25.5
